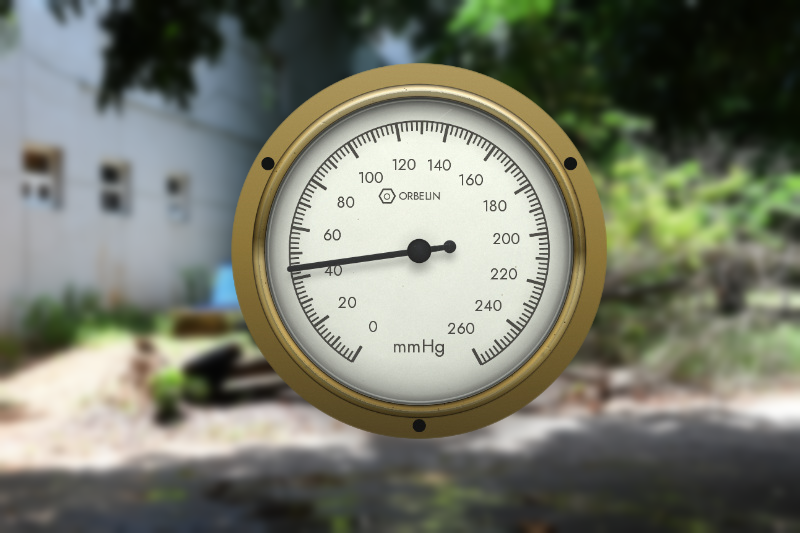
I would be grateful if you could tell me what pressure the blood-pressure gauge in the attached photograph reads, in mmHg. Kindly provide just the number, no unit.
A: 44
